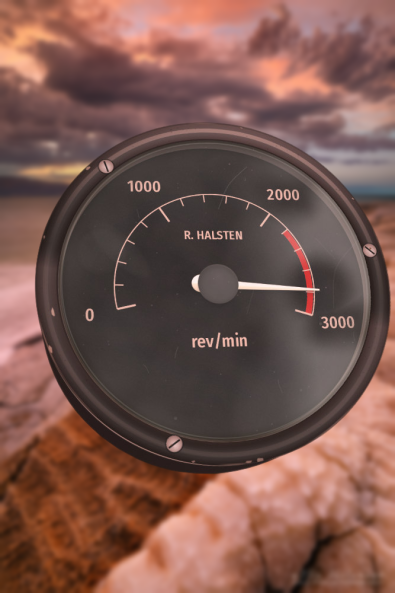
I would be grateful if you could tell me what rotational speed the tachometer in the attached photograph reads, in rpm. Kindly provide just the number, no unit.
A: 2800
